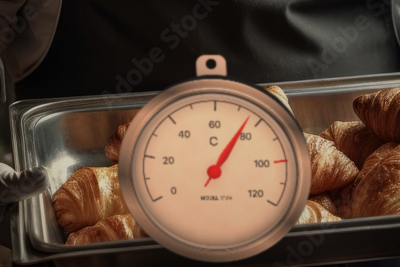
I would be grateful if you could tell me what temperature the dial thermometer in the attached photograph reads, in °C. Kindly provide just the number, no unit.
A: 75
